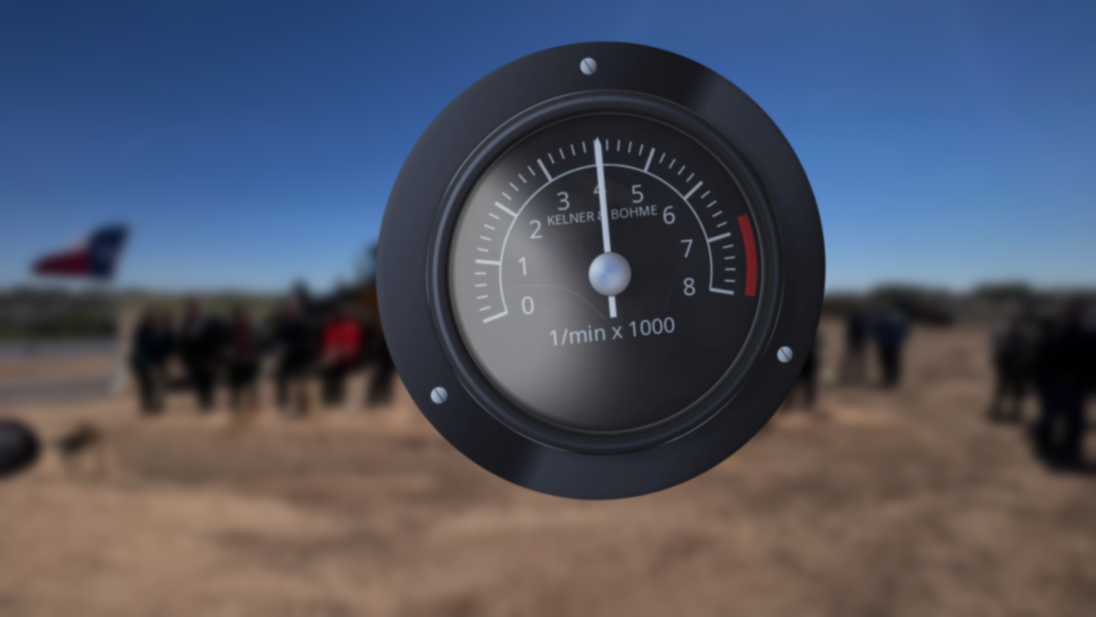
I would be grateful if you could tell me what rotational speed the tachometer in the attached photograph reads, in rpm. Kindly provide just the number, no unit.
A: 4000
